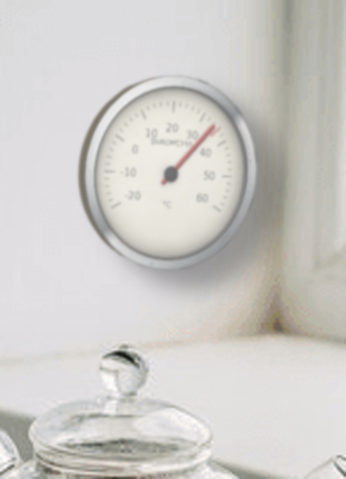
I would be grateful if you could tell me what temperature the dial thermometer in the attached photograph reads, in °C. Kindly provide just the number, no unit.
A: 34
